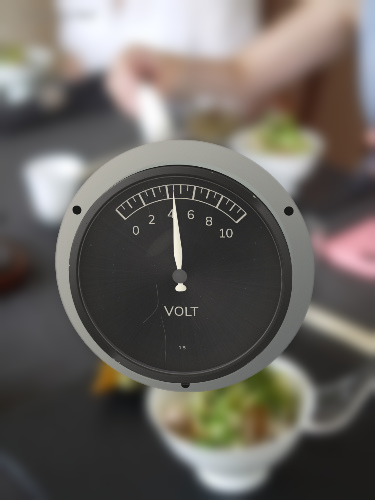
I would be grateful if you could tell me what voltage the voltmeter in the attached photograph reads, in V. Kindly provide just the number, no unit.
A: 4.5
